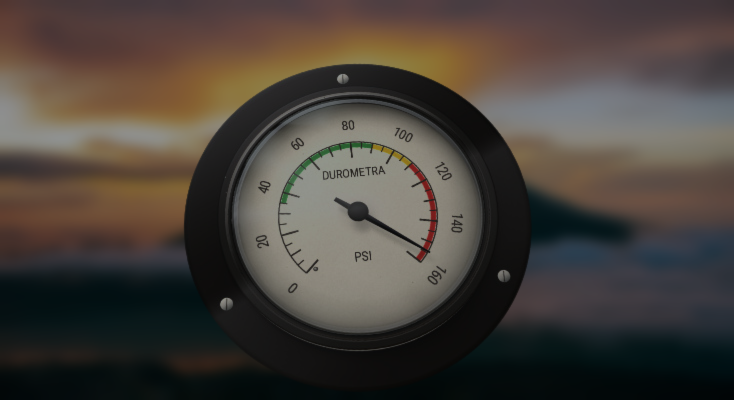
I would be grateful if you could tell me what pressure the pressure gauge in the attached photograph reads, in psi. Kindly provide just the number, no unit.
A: 155
